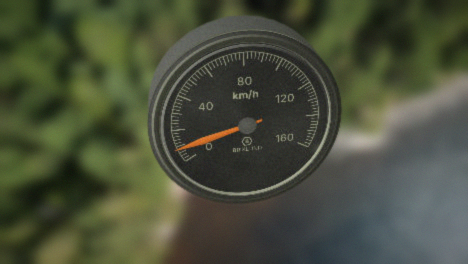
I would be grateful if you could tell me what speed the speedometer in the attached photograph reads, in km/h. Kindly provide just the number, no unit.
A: 10
